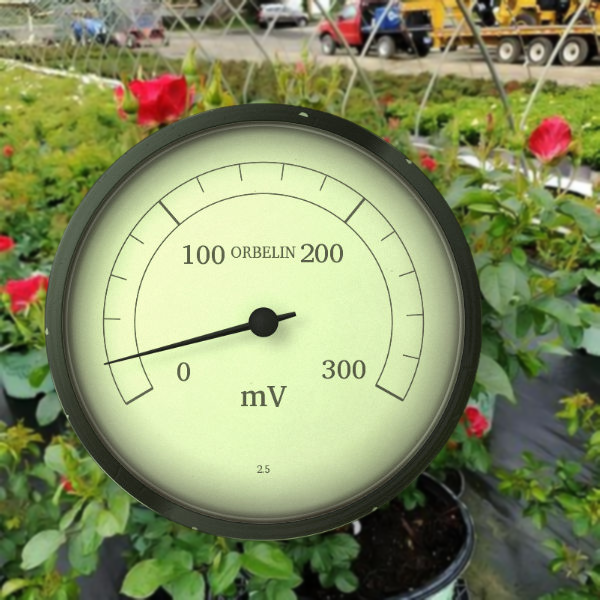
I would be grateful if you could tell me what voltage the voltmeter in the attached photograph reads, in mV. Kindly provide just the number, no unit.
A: 20
